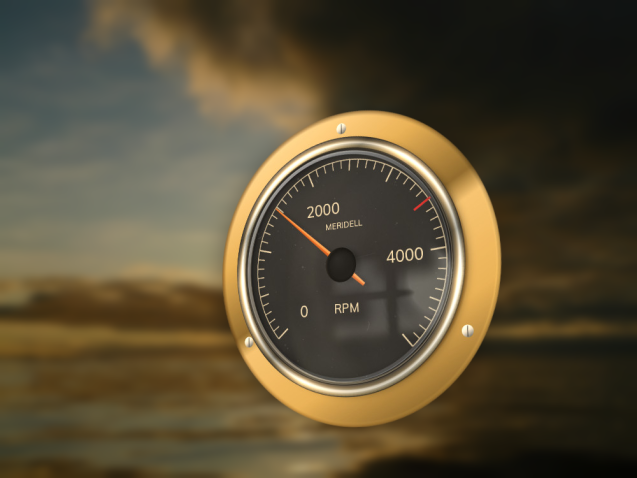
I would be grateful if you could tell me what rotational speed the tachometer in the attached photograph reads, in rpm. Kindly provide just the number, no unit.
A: 1500
